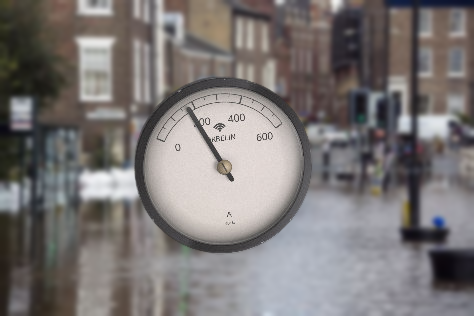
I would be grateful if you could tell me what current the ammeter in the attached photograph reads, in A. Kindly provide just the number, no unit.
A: 175
